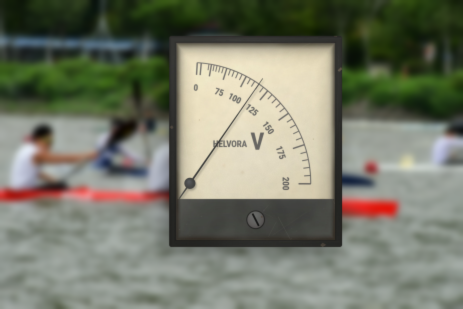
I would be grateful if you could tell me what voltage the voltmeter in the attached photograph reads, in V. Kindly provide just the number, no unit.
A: 115
